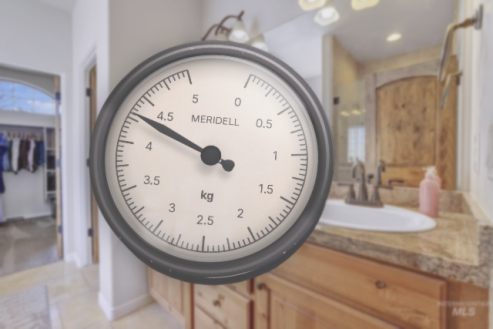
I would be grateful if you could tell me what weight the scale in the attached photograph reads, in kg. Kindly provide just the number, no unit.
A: 4.3
